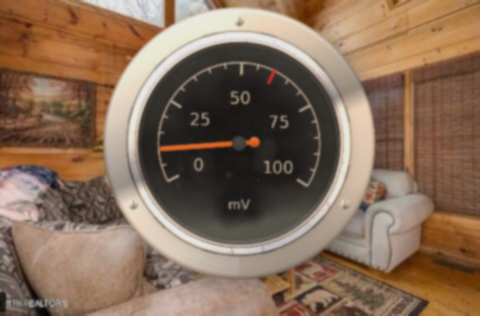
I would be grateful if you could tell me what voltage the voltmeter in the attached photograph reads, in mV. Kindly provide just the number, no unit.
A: 10
